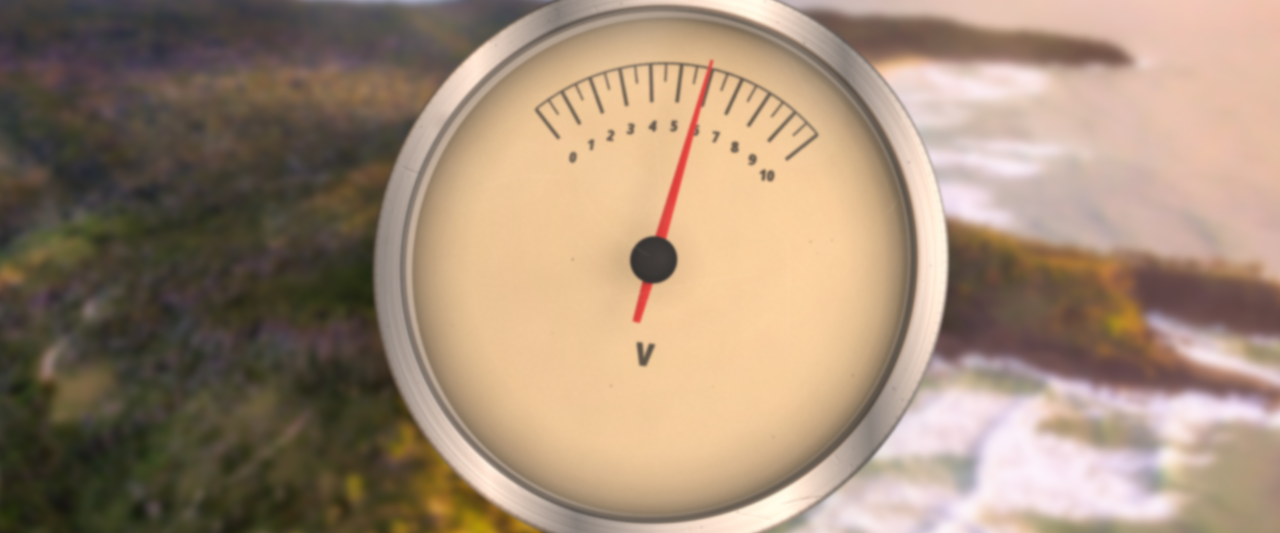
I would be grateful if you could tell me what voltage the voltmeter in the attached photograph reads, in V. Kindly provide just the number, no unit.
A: 6
